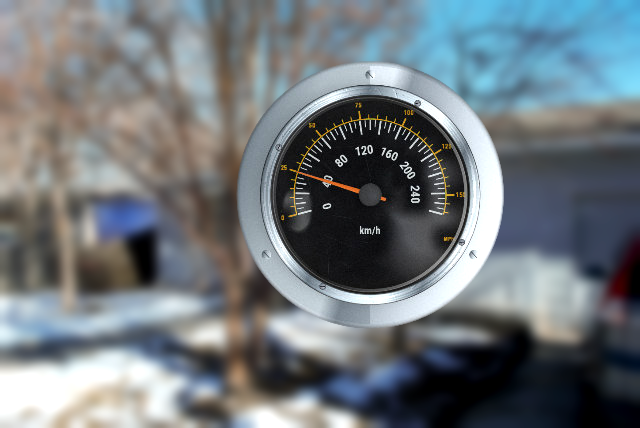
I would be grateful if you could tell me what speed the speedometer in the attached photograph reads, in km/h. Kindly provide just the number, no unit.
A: 40
